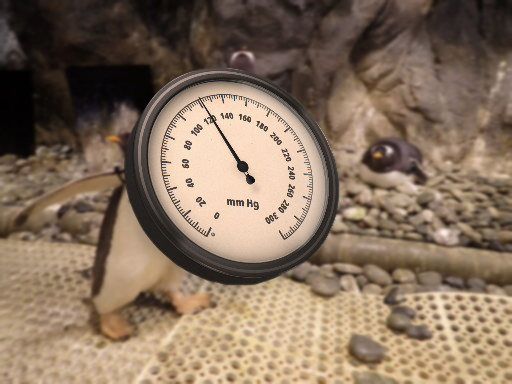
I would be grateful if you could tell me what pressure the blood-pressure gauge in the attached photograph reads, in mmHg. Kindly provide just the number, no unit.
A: 120
